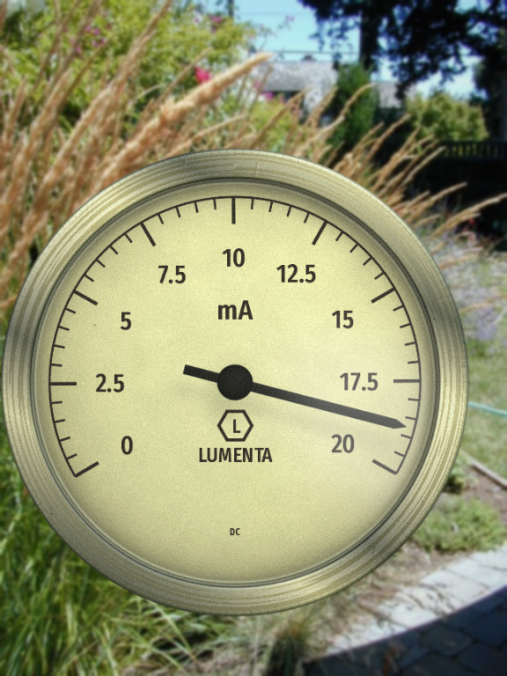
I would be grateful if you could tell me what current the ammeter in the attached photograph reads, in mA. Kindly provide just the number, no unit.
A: 18.75
